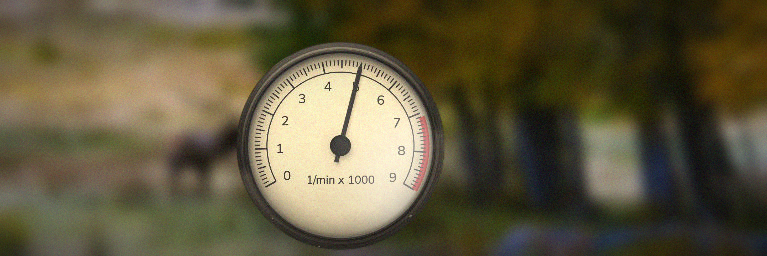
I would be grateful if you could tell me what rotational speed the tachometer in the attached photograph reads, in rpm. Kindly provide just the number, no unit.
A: 5000
